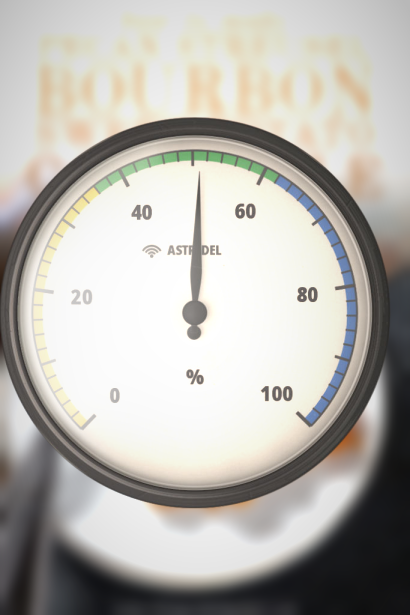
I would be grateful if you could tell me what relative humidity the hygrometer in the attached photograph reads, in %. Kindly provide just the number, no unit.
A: 51
